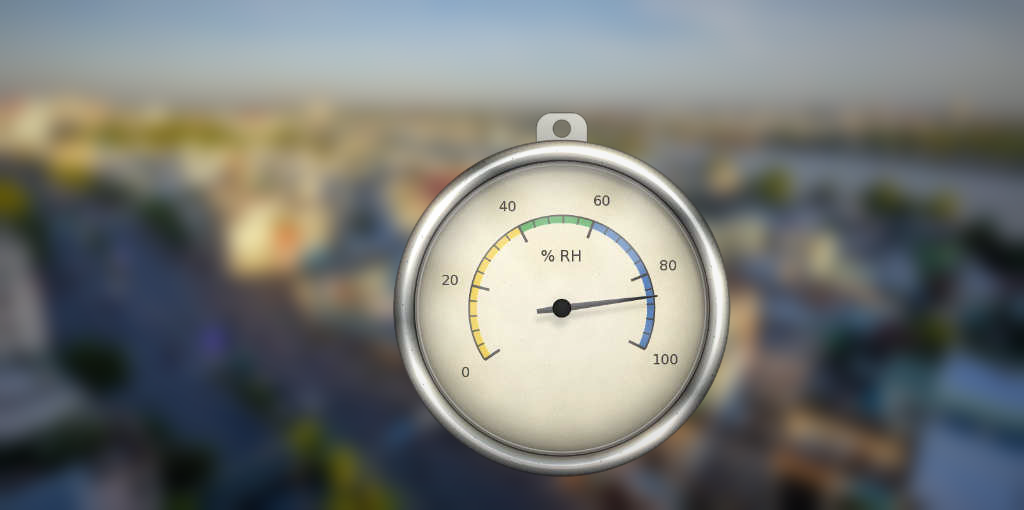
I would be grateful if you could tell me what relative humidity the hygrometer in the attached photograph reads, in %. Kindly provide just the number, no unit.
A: 86
